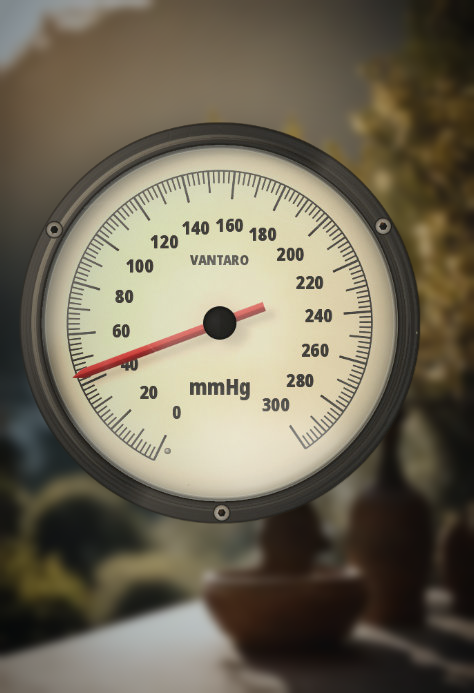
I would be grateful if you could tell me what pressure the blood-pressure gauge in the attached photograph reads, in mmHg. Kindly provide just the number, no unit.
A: 44
